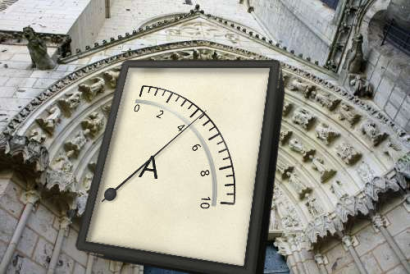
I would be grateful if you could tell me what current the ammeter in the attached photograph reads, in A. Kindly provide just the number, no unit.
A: 4.5
